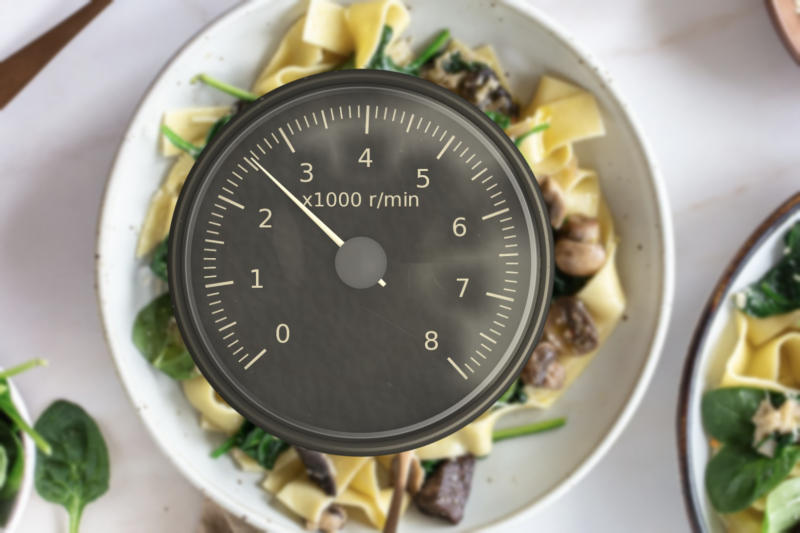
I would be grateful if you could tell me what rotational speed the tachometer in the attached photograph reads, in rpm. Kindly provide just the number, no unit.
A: 2550
